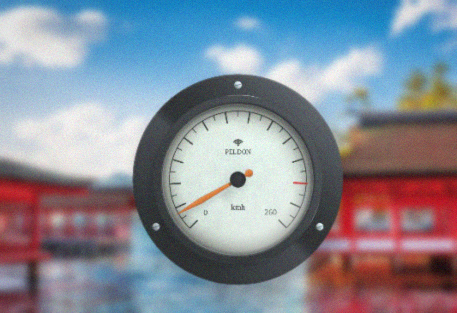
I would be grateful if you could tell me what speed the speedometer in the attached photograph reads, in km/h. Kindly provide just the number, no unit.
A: 15
